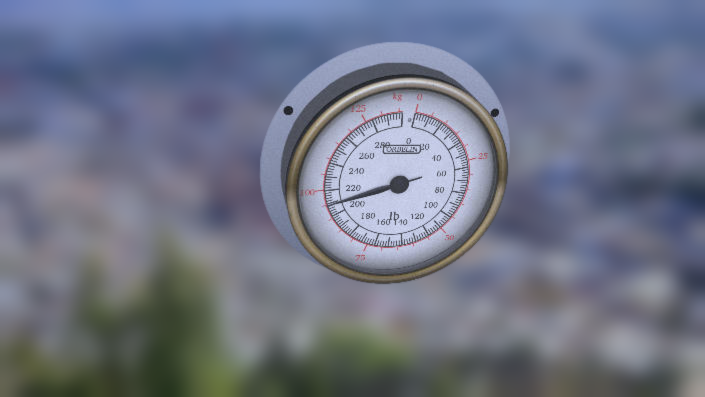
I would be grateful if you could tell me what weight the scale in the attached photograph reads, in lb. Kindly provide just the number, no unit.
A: 210
